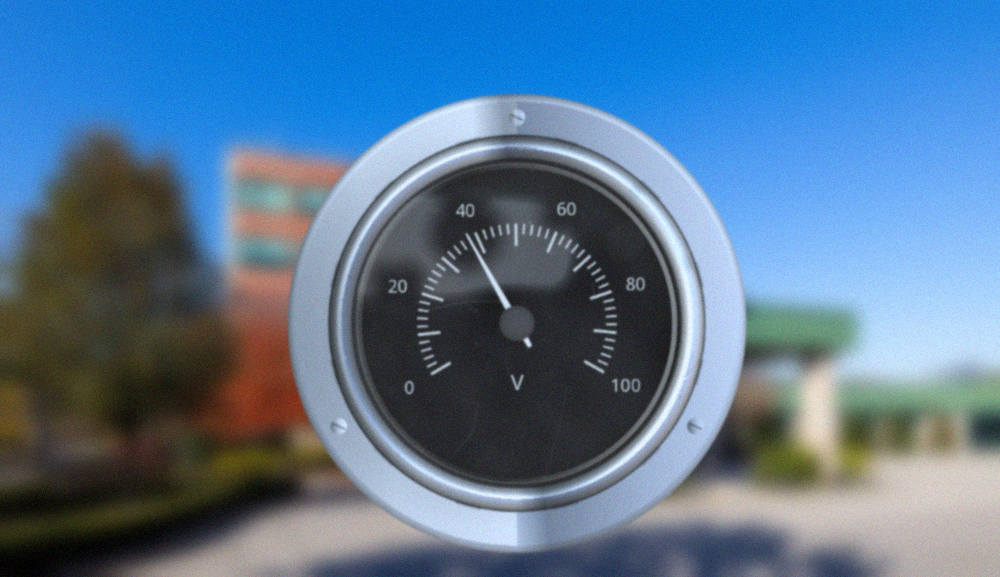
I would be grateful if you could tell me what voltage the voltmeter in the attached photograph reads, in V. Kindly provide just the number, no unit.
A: 38
